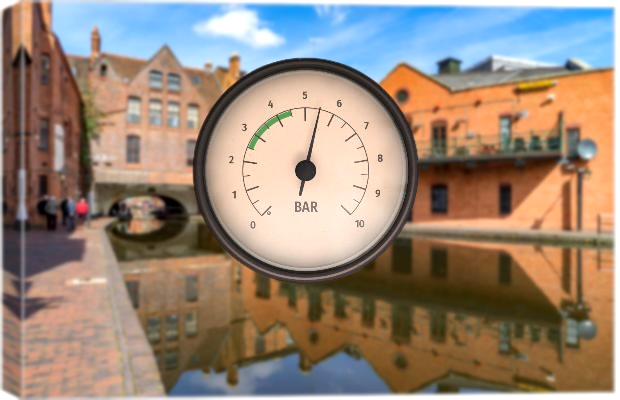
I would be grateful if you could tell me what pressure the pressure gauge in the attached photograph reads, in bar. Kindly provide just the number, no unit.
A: 5.5
